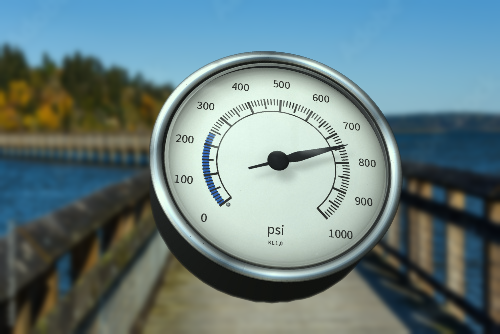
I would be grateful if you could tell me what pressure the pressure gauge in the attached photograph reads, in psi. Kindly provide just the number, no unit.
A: 750
